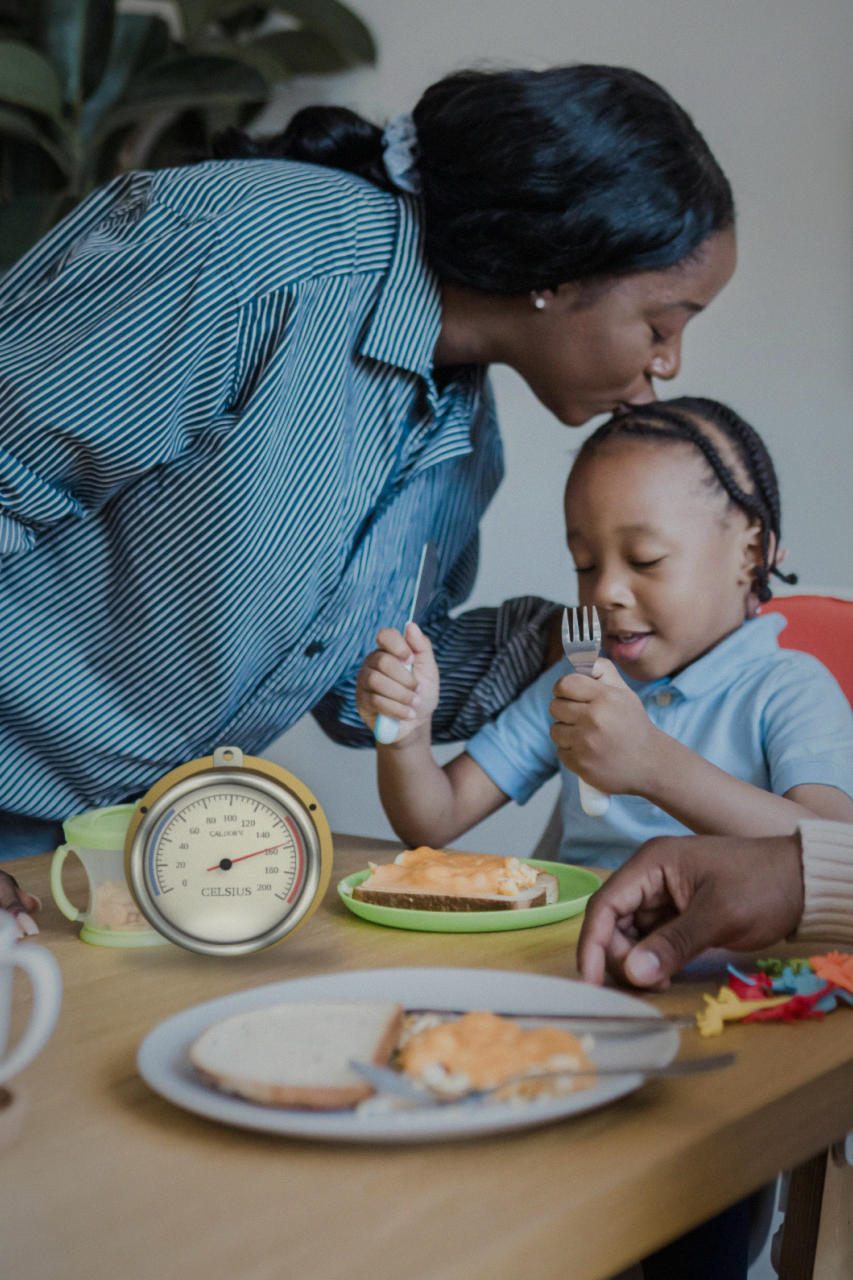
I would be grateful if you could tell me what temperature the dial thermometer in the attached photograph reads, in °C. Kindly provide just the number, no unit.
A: 156
